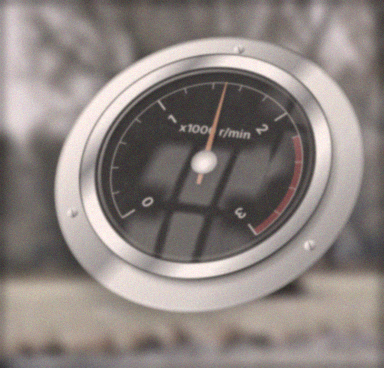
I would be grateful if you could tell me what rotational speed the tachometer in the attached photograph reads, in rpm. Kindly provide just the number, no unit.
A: 1500
